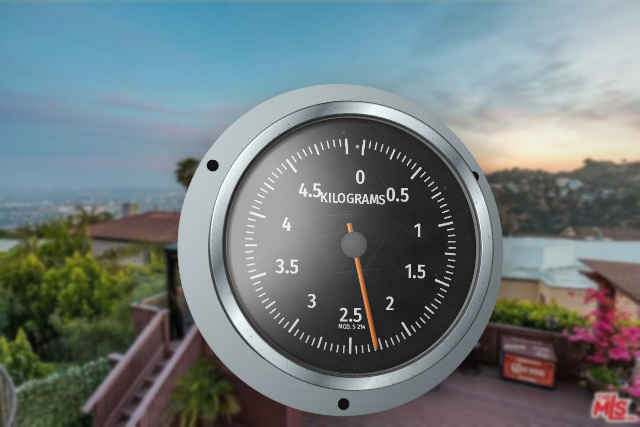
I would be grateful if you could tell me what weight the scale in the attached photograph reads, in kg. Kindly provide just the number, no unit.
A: 2.3
